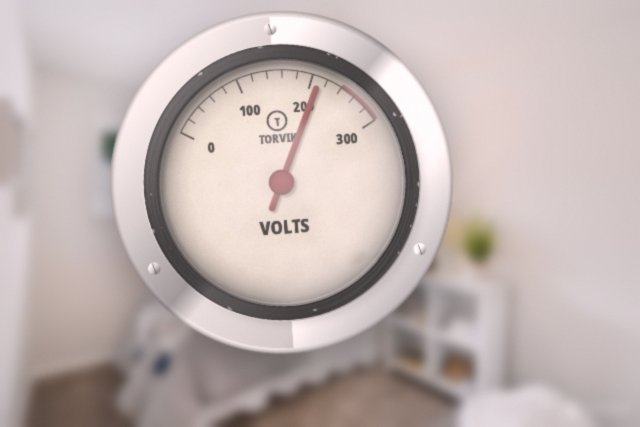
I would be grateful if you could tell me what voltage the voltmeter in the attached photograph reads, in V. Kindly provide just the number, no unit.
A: 210
